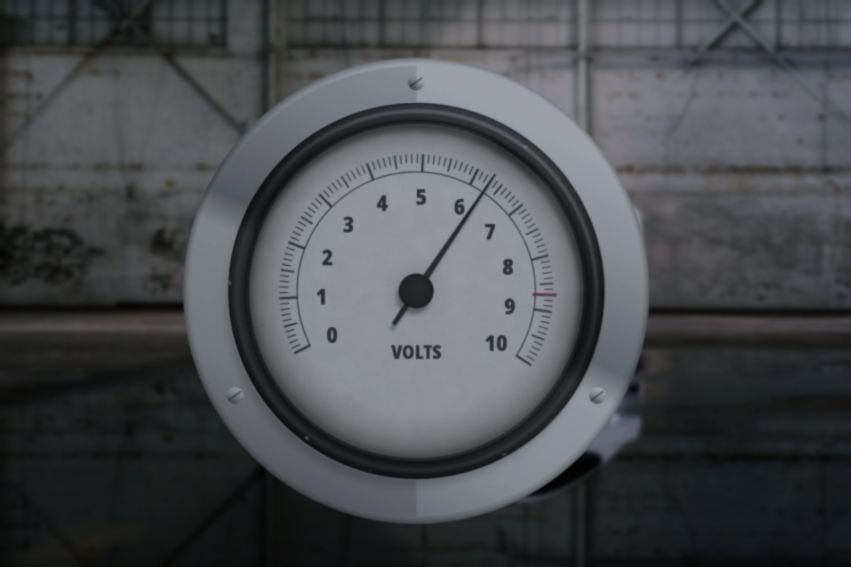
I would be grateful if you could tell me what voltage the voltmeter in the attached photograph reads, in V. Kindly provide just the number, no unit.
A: 6.3
